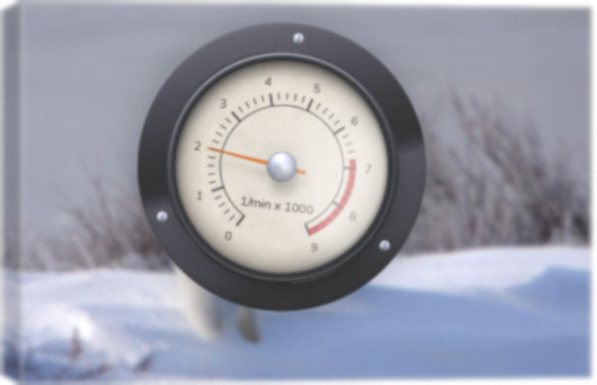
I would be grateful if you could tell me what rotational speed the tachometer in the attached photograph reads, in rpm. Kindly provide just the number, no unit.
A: 2000
